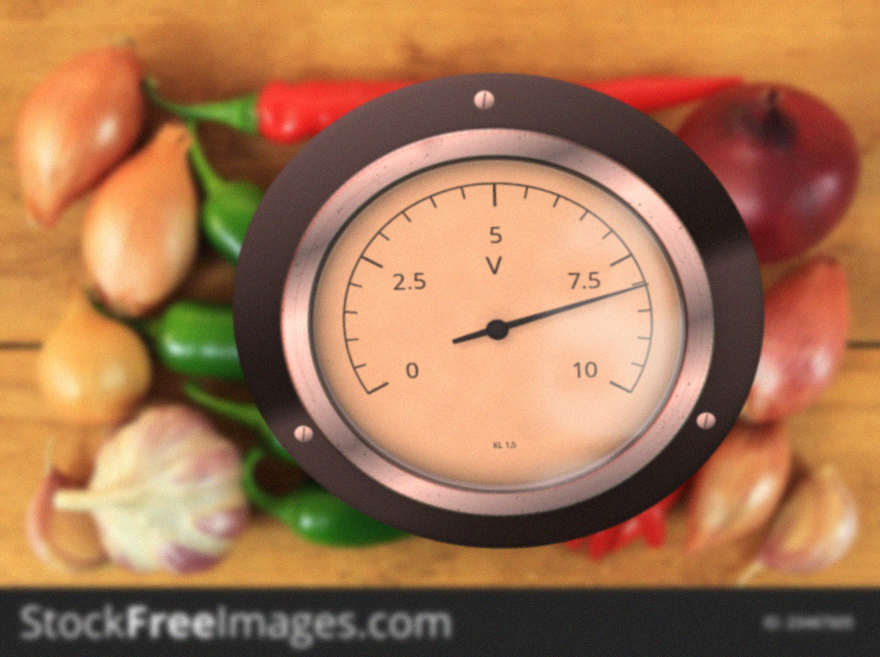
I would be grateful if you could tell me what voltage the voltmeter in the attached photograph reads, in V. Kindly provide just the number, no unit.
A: 8
